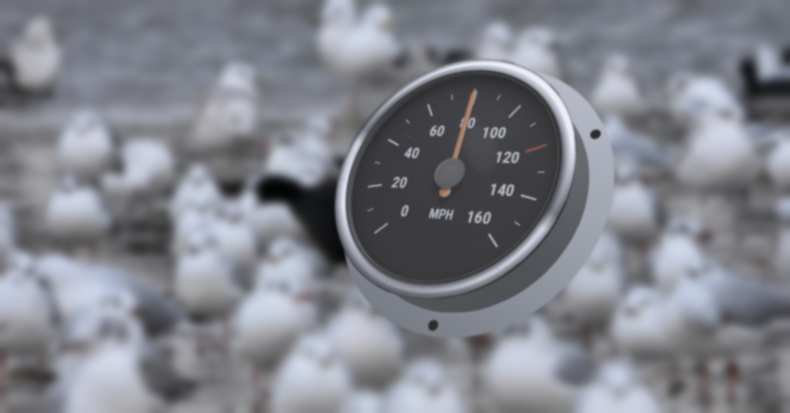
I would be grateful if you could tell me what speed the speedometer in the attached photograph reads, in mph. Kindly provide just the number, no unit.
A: 80
